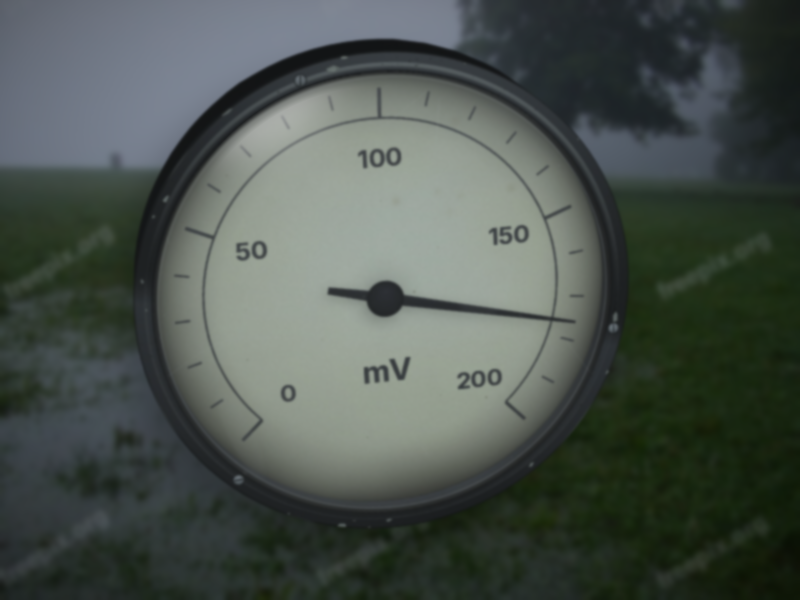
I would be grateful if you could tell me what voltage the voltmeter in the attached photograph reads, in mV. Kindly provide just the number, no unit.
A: 175
